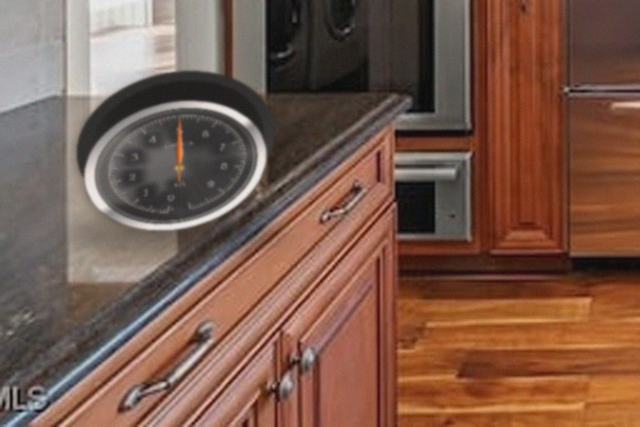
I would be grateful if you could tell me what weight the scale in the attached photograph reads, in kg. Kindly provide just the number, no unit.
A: 5
